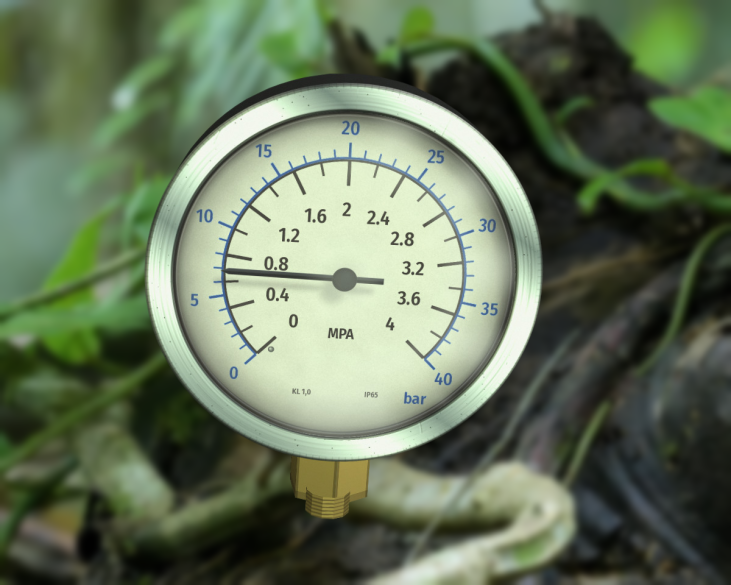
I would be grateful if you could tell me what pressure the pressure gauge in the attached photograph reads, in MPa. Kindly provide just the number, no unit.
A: 0.7
